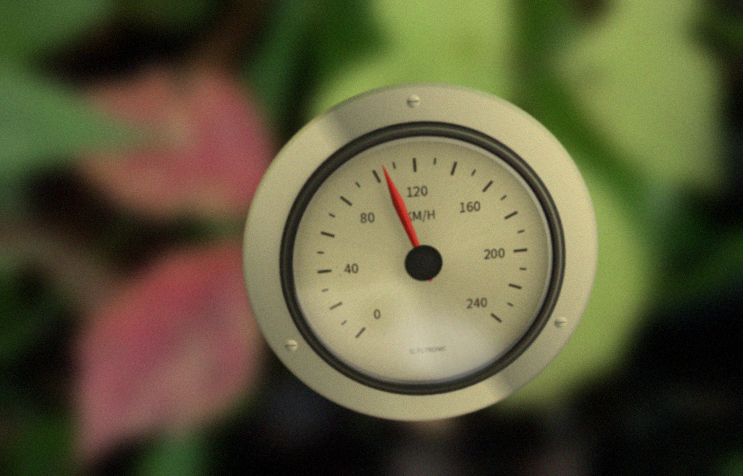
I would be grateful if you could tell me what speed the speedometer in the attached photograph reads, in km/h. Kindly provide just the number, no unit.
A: 105
